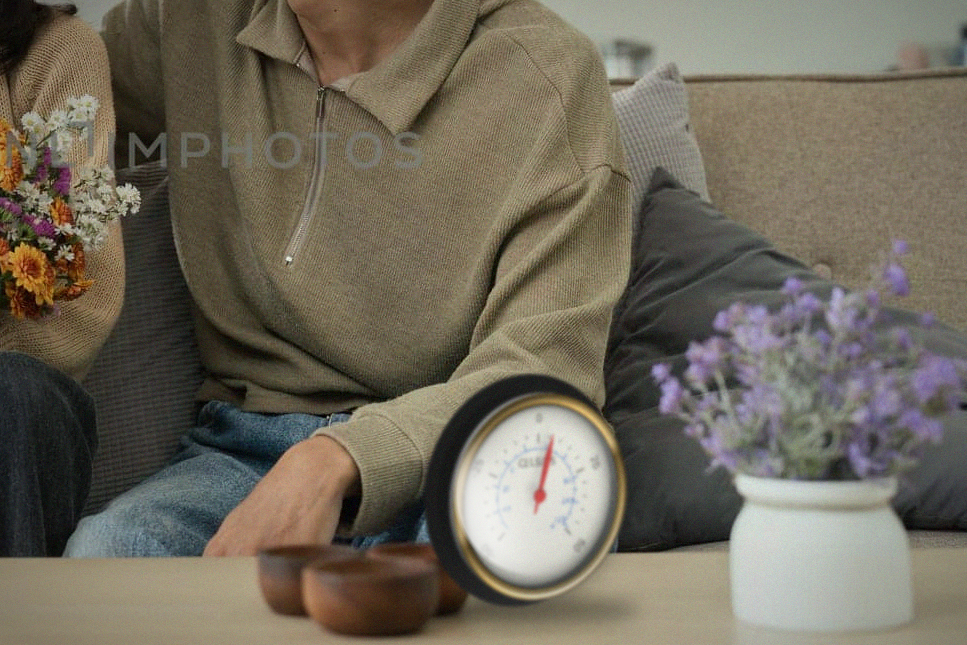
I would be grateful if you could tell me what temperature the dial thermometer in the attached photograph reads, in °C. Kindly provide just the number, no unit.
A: 5
